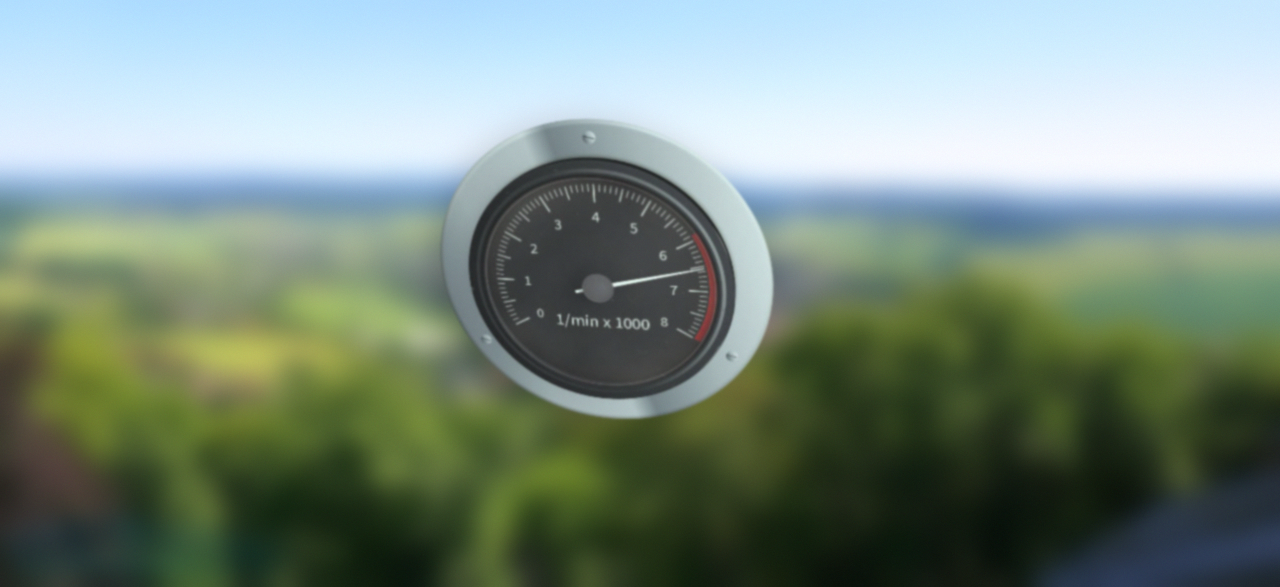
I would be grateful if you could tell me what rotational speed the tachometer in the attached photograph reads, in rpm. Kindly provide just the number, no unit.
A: 6500
